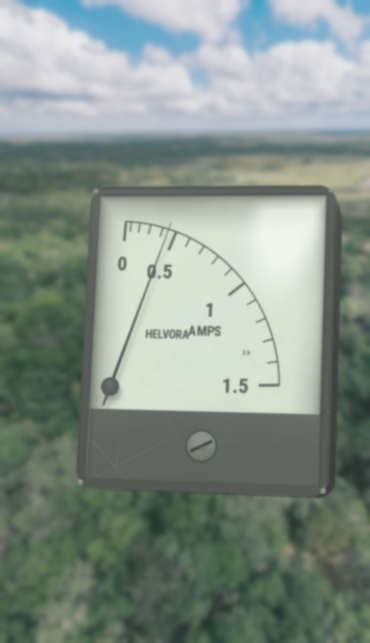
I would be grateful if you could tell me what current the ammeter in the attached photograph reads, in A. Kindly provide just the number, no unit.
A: 0.45
